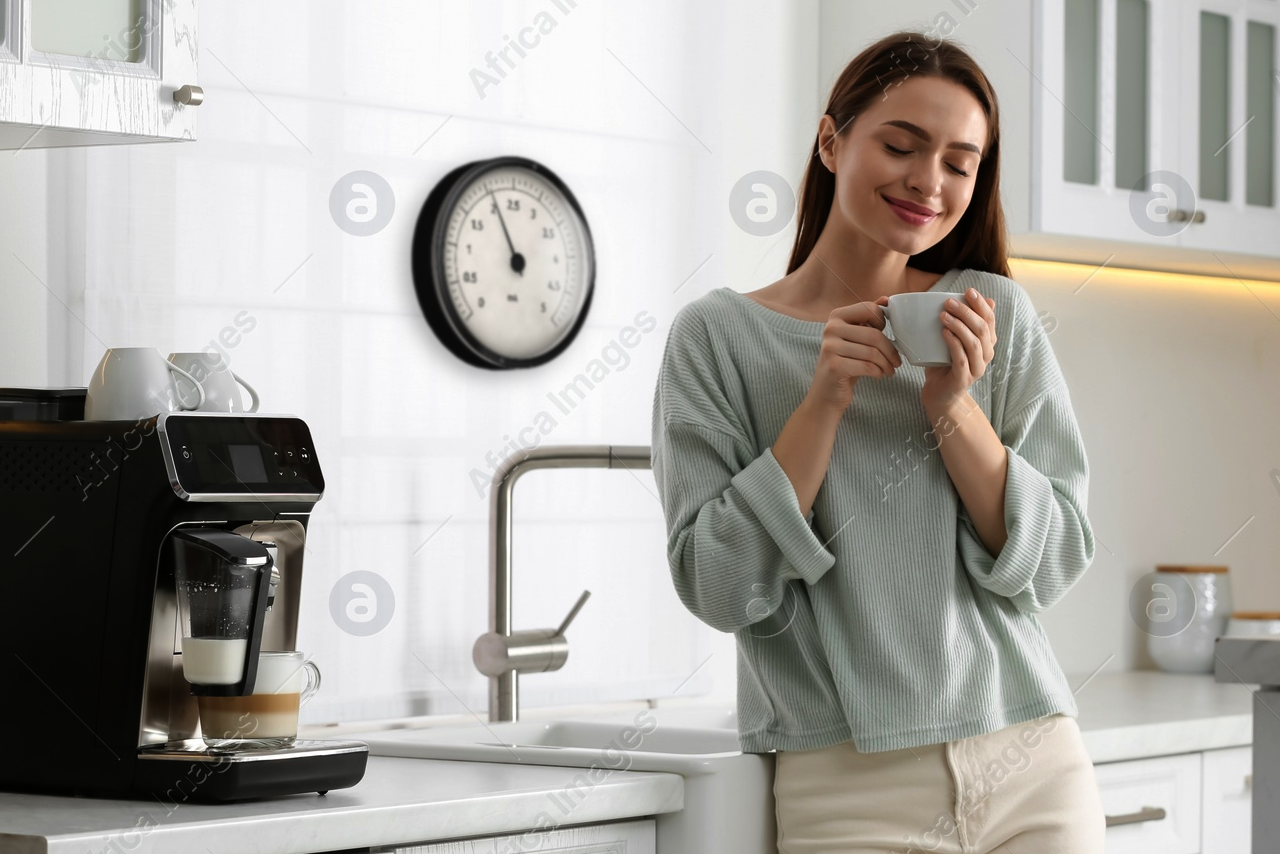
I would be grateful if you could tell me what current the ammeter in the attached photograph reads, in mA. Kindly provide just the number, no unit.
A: 2
